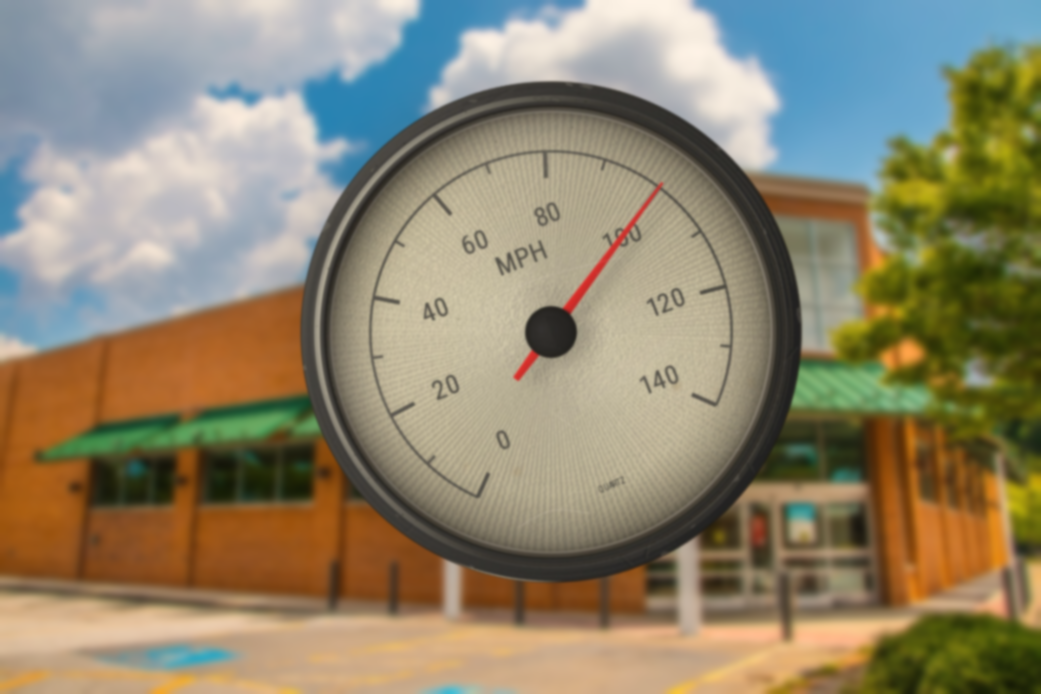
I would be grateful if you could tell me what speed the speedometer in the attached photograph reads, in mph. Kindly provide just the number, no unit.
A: 100
